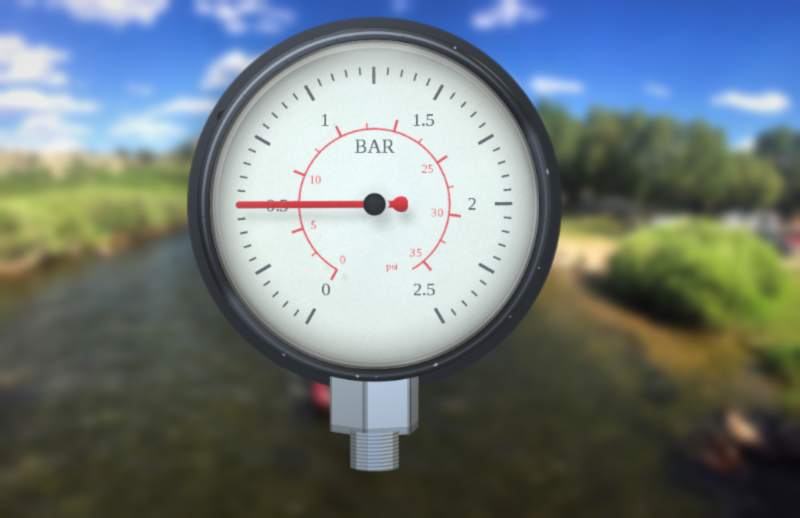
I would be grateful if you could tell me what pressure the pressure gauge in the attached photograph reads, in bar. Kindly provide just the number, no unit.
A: 0.5
